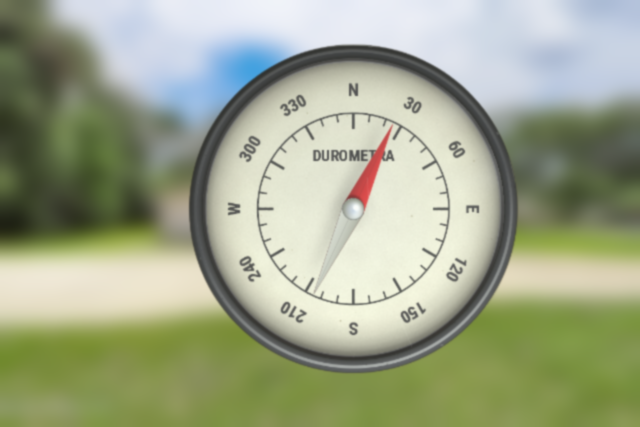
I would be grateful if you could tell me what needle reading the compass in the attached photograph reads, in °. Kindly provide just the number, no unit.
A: 25
